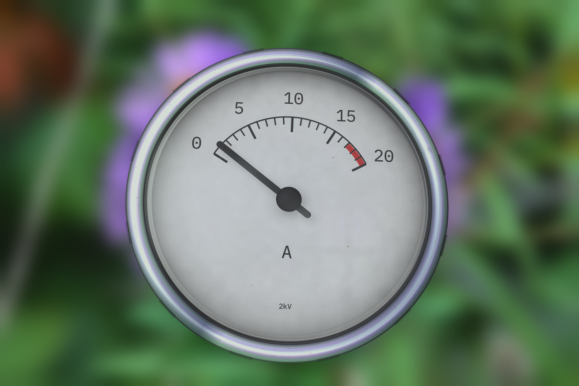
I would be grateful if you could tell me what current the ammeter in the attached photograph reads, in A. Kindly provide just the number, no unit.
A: 1
